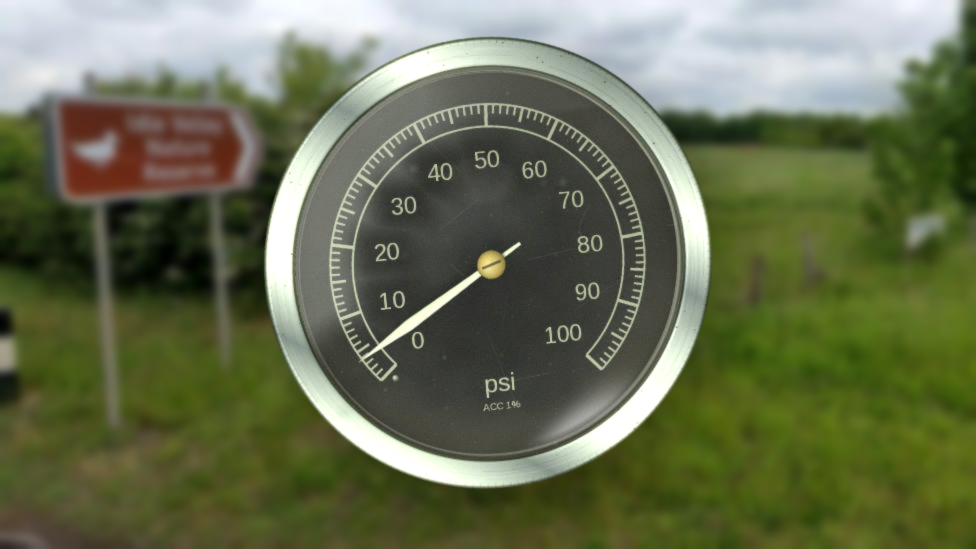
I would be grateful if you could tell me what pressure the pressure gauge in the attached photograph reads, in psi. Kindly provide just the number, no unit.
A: 4
